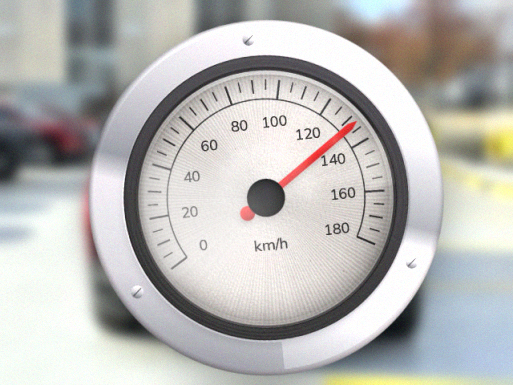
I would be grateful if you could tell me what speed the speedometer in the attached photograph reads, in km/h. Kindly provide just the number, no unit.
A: 132.5
